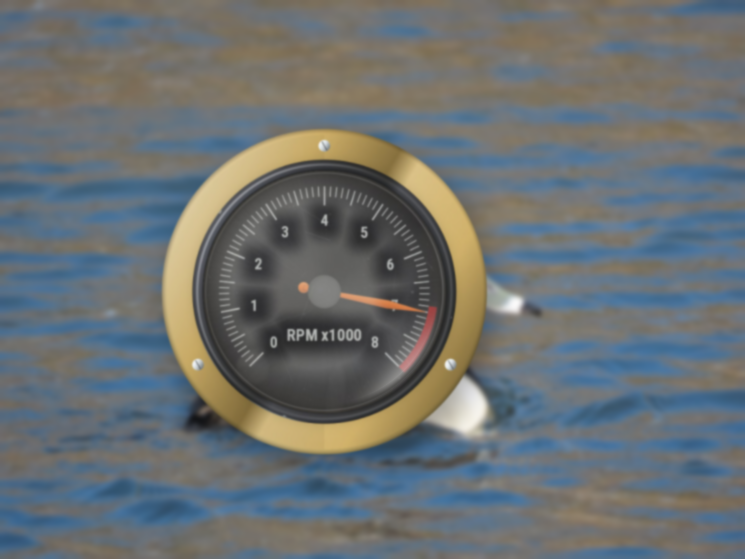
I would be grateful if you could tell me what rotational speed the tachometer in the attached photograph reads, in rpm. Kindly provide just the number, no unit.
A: 7000
